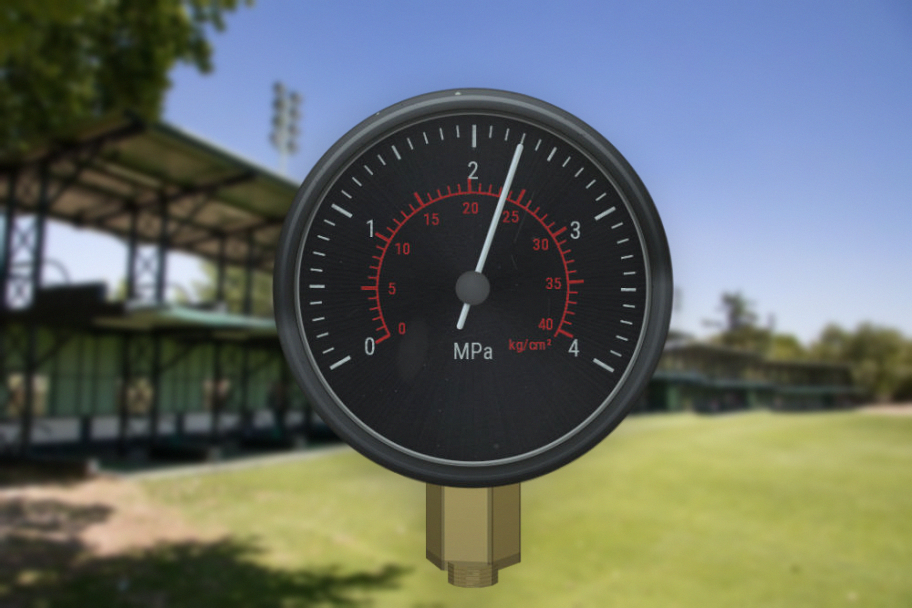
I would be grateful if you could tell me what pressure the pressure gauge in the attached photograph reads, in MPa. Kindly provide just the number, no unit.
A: 2.3
